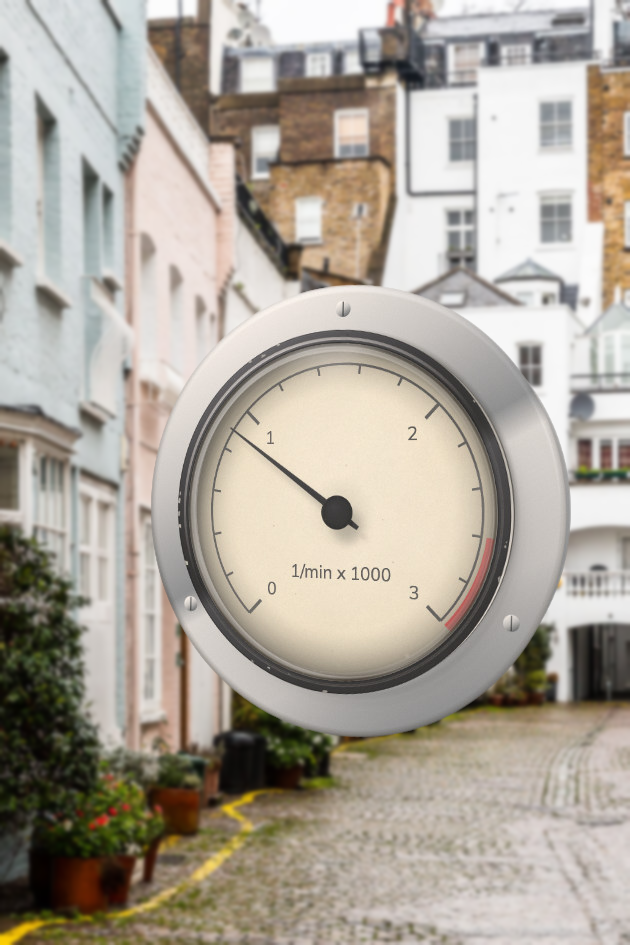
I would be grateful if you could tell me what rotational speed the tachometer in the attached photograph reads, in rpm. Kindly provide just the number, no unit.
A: 900
